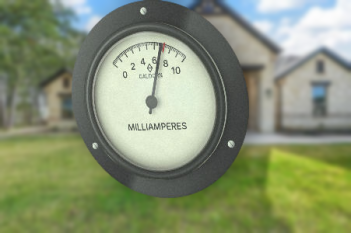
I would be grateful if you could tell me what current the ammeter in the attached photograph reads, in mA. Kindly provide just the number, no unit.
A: 7
